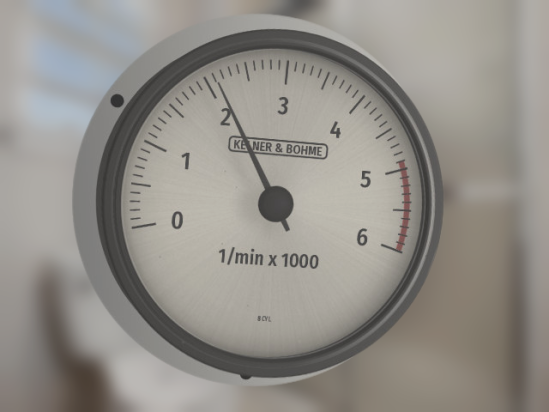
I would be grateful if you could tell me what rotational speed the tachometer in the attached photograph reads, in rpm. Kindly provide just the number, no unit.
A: 2100
